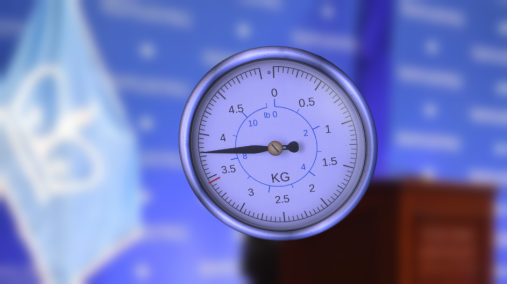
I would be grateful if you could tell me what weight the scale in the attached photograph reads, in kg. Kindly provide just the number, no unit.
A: 3.8
